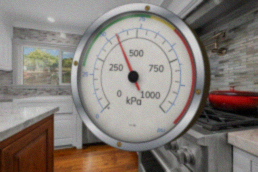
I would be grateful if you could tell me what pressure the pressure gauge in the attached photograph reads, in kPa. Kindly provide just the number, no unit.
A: 400
